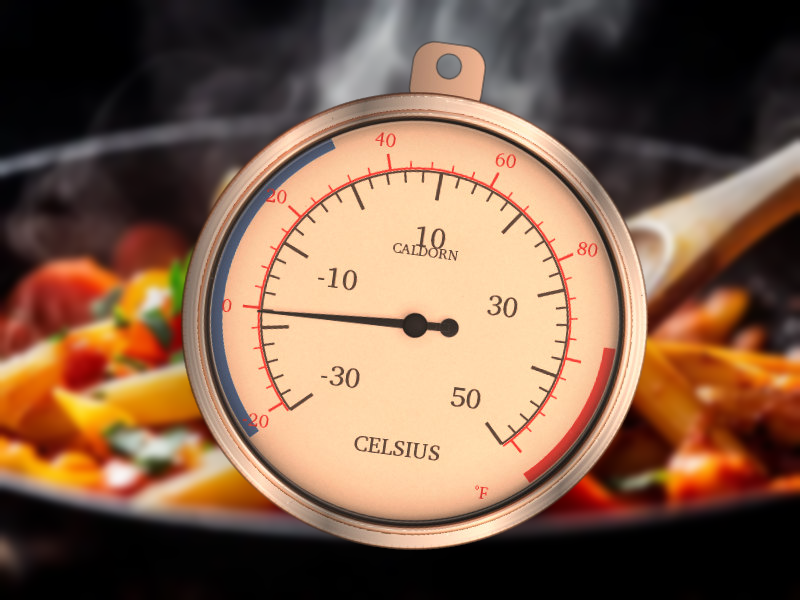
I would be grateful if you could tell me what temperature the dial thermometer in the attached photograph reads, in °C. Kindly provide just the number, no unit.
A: -18
